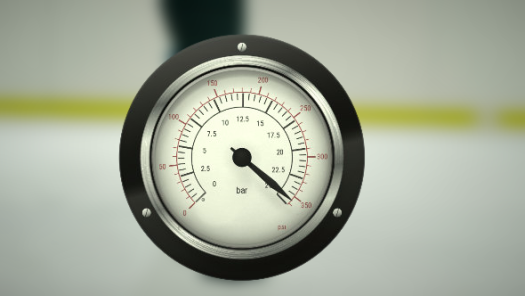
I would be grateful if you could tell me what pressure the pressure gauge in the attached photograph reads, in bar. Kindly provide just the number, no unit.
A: 24.5
